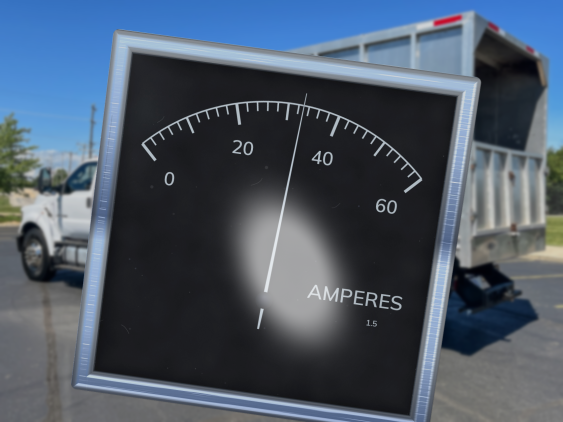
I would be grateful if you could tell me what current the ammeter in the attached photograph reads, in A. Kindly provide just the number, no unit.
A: 33
